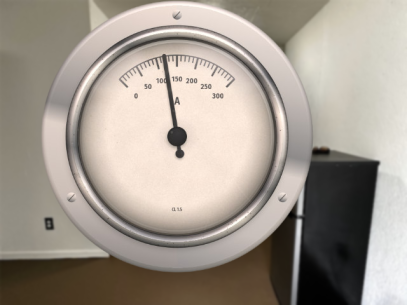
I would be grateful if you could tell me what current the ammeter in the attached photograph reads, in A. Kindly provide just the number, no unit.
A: 120
